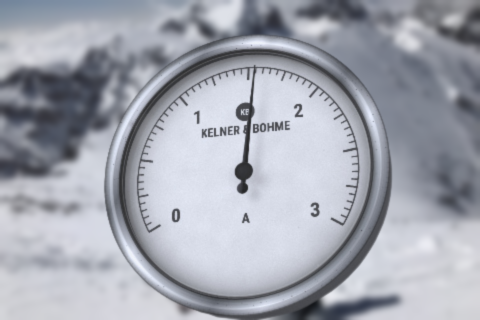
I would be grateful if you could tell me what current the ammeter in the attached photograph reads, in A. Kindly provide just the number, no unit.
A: 1.55
